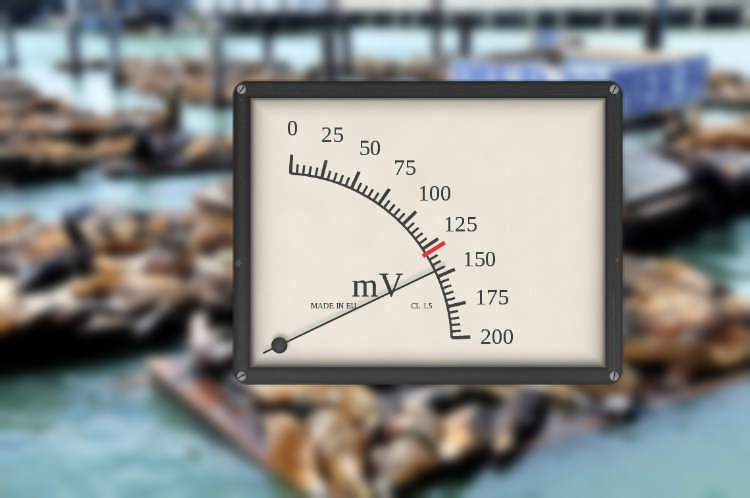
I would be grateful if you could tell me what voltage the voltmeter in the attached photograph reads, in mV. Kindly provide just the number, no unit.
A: 145
